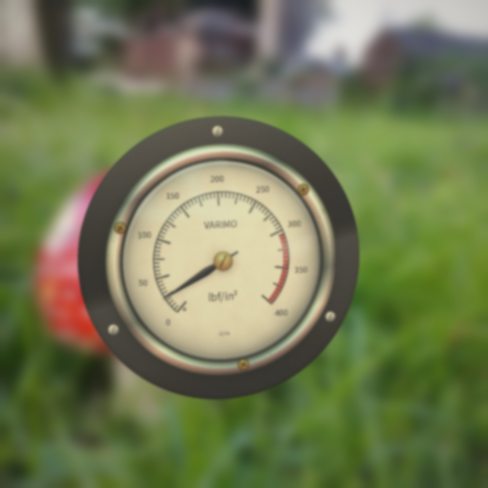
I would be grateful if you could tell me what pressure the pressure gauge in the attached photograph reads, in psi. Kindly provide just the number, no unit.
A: 25
